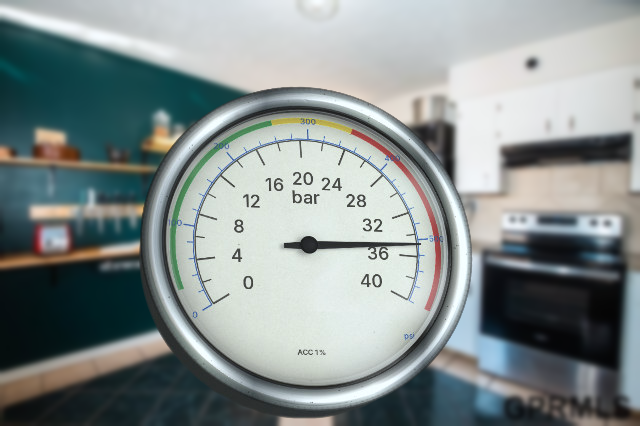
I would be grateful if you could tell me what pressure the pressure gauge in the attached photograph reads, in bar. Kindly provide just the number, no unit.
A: 35
